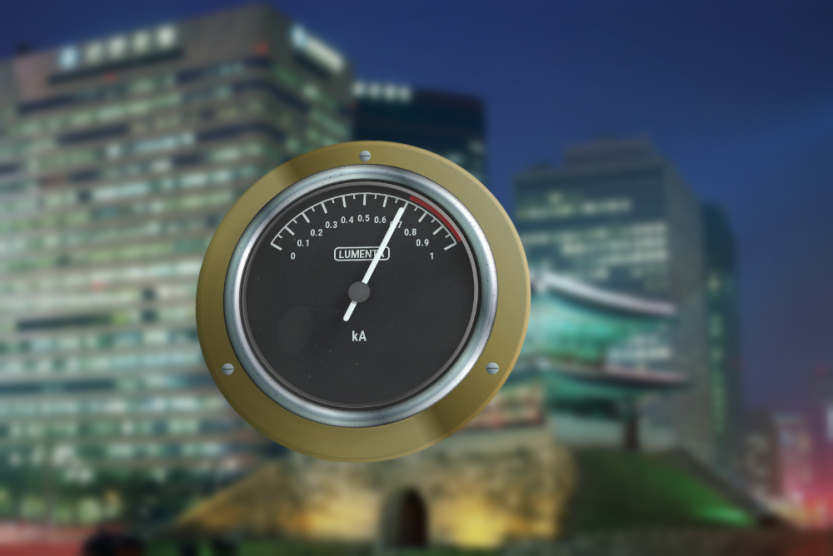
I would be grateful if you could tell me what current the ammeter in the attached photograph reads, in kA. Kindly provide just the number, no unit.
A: 0.7
